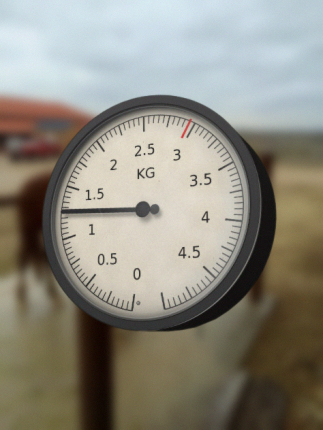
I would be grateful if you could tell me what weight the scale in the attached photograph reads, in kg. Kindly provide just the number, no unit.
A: 1.25
